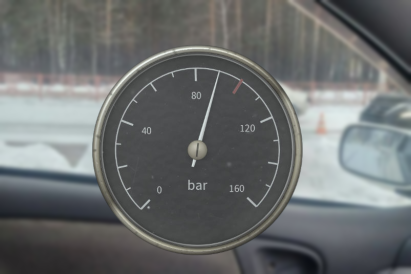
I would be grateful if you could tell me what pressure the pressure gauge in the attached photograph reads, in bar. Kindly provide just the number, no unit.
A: 90
